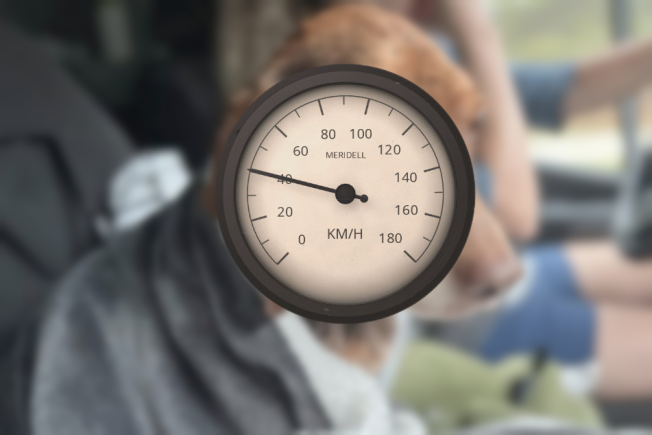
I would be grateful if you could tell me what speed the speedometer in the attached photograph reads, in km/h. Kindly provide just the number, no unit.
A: 40
